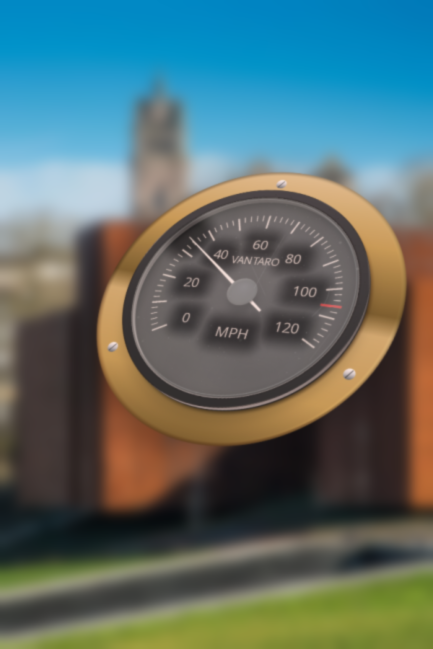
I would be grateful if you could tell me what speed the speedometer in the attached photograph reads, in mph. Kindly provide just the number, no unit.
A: 34
